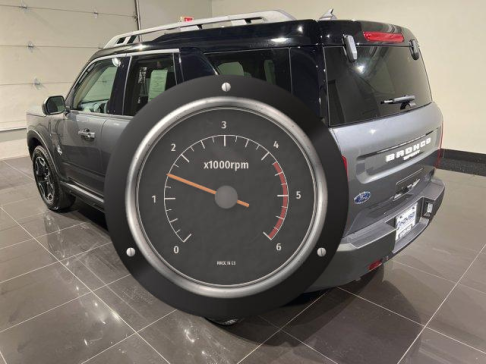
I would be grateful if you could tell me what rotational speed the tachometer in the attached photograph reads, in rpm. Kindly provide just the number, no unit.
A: 1500
